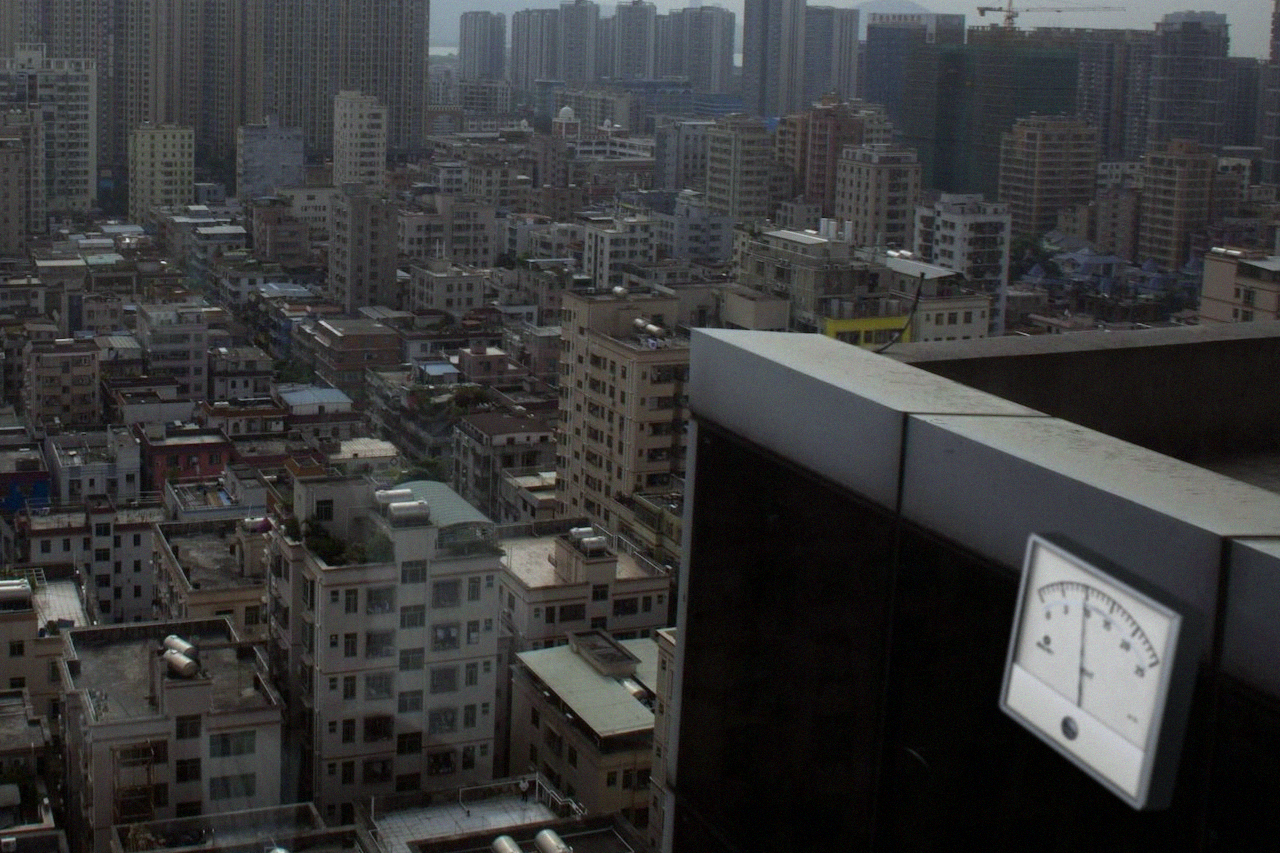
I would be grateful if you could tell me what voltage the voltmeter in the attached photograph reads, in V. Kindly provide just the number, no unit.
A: 10
